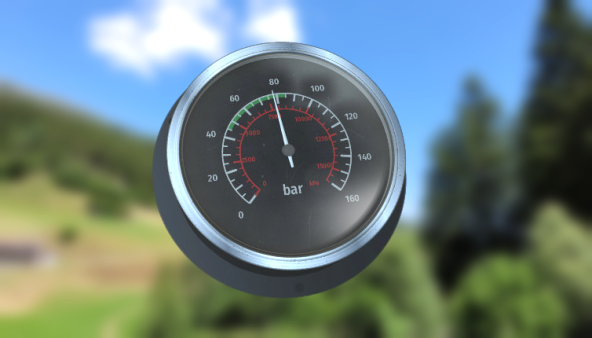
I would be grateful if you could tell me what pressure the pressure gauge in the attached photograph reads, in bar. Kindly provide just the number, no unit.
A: 77.5
